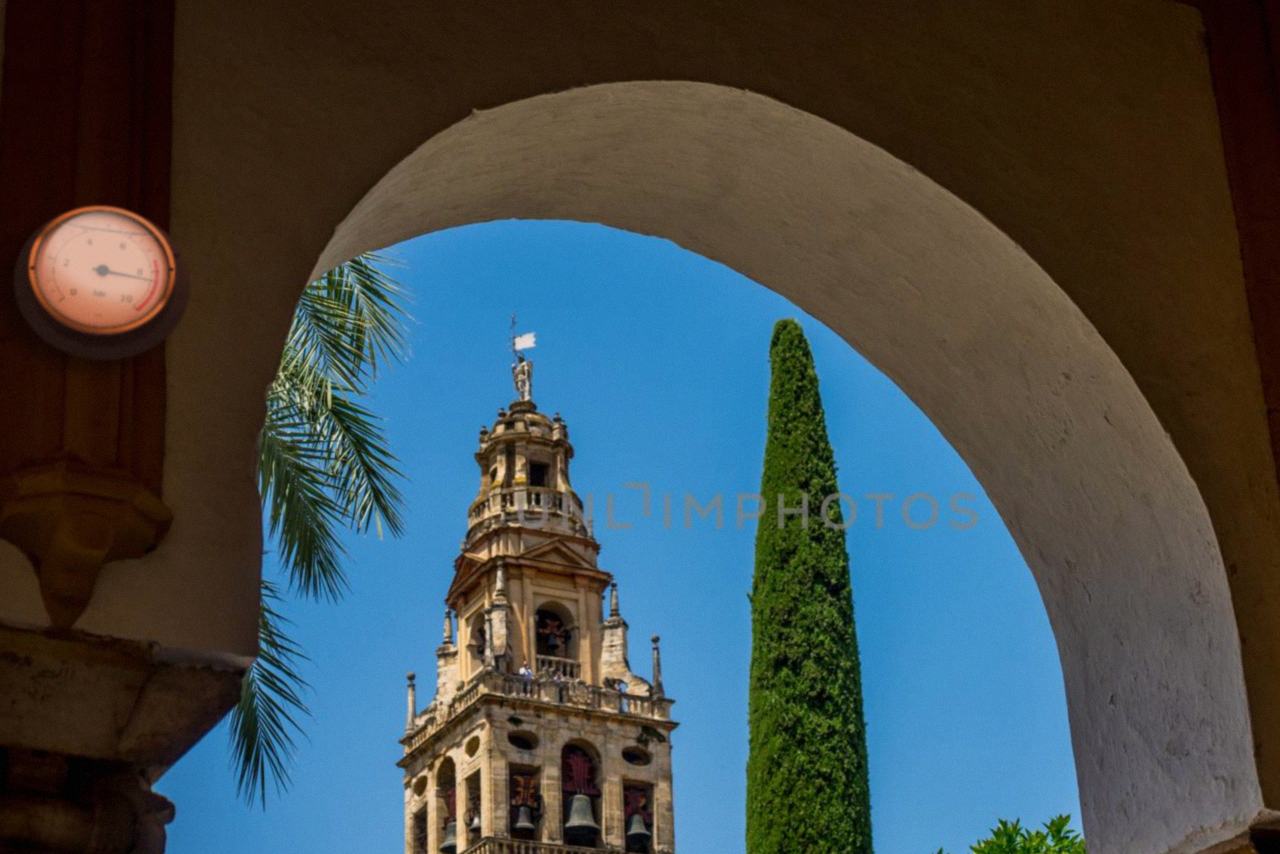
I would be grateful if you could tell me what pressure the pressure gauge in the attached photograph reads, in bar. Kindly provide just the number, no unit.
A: 8.5
